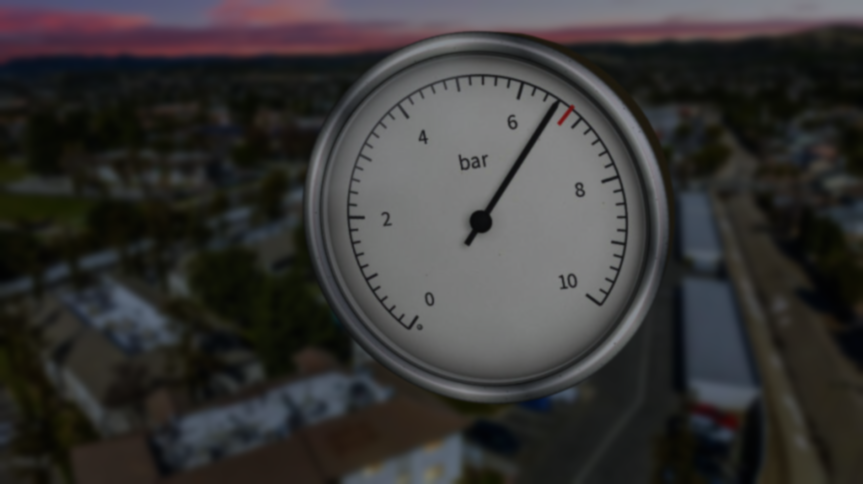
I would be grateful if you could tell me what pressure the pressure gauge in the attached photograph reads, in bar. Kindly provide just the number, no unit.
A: 6.6
